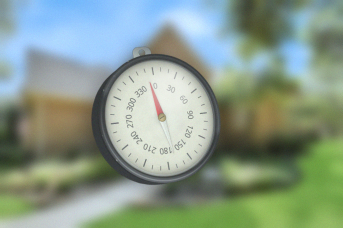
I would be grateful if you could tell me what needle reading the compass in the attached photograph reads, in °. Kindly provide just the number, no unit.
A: 350
